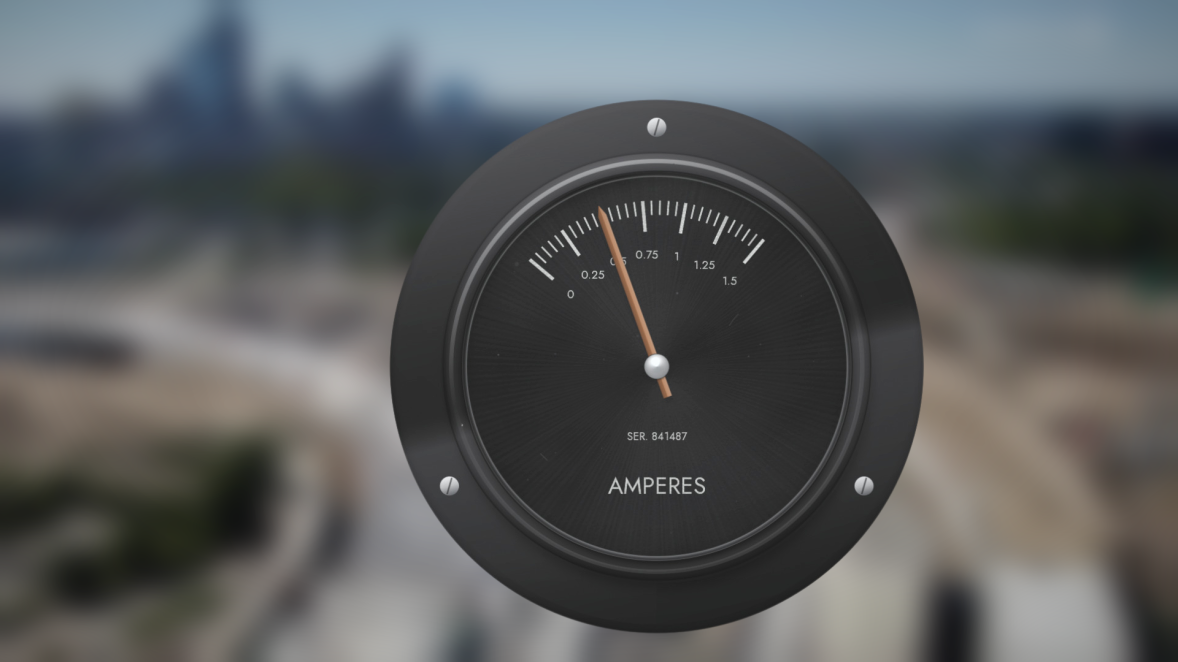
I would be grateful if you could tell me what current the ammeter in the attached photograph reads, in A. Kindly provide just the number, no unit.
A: 0.5
